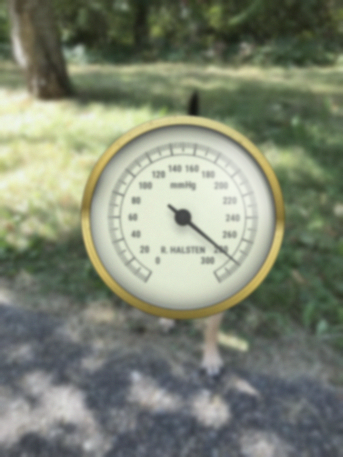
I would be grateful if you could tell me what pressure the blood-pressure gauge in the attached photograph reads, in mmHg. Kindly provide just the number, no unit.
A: 280
